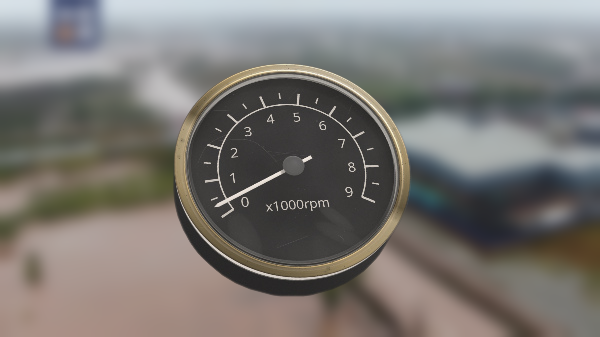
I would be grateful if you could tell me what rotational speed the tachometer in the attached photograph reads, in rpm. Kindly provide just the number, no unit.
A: 250
